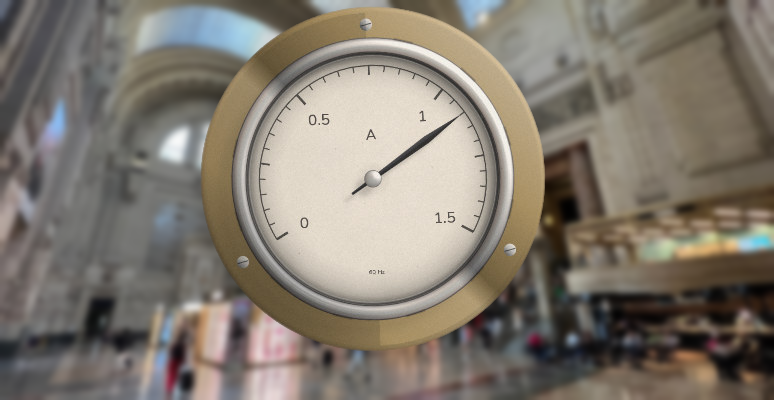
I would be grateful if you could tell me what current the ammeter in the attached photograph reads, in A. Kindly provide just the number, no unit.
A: 1.1
